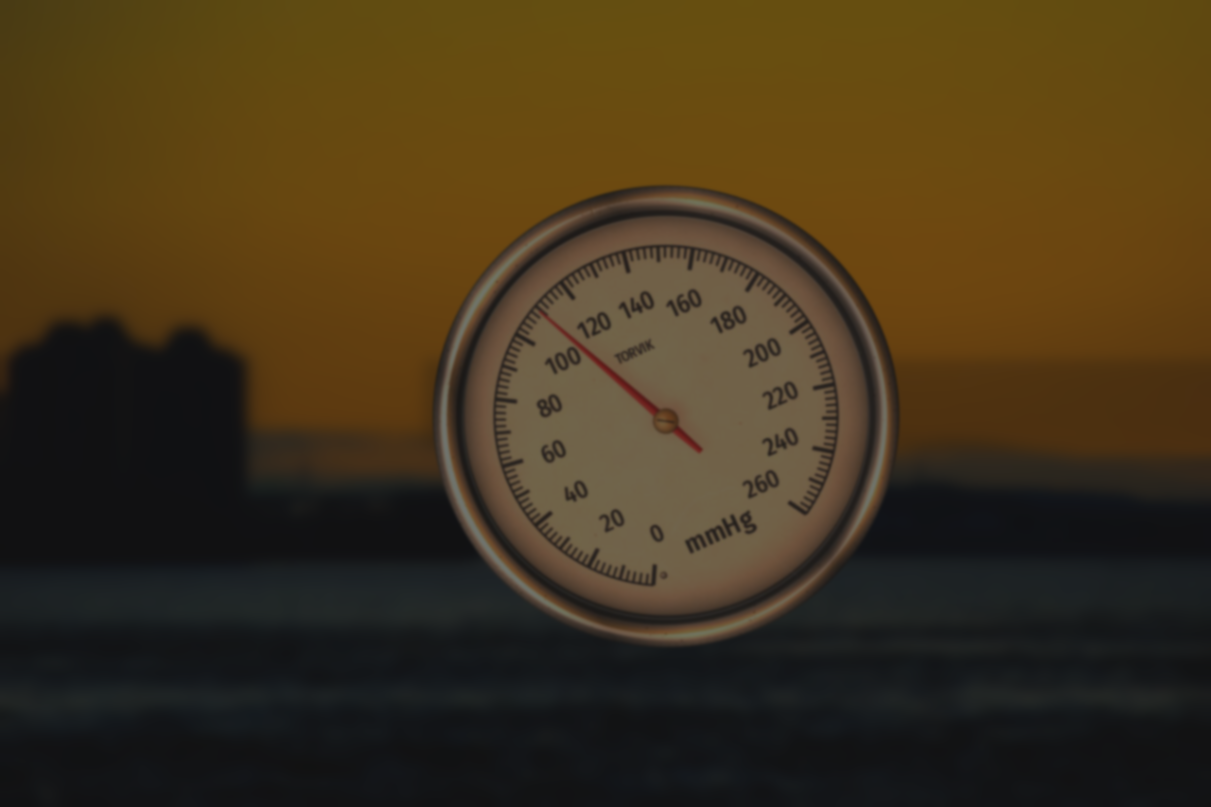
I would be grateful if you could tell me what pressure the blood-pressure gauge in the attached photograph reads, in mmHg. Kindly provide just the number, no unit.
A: 110
